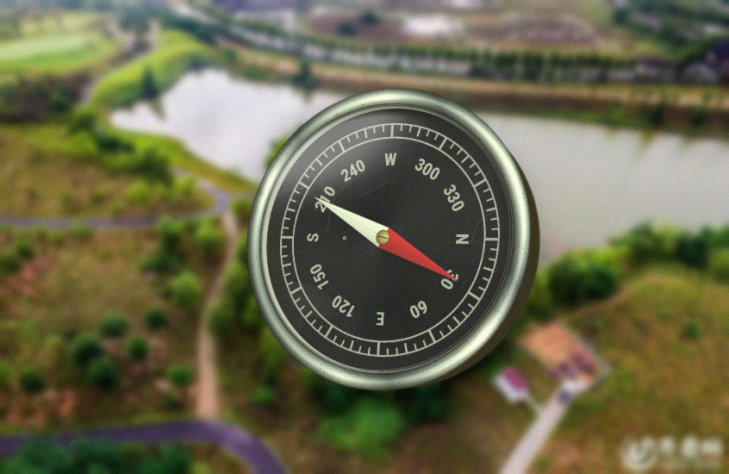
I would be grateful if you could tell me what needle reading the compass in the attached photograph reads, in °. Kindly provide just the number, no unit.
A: 27.5
